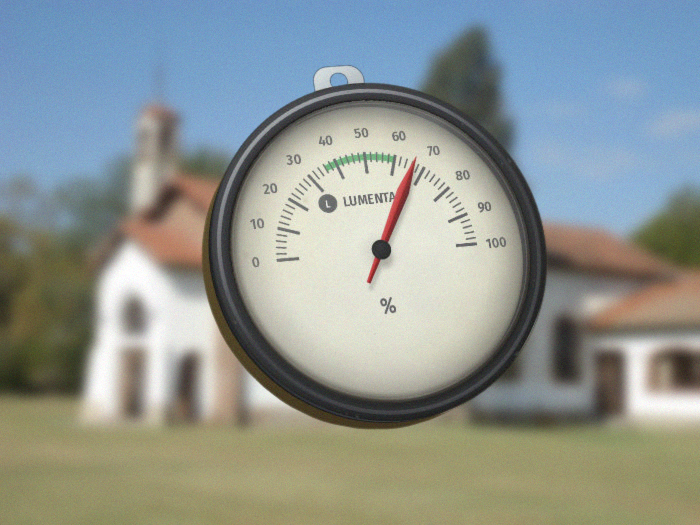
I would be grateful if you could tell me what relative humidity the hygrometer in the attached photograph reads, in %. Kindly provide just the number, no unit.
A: 66
